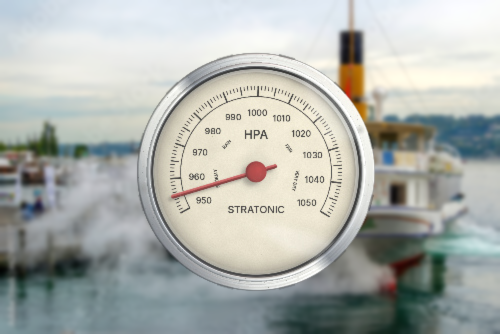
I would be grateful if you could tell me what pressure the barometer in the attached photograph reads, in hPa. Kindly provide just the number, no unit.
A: 955
